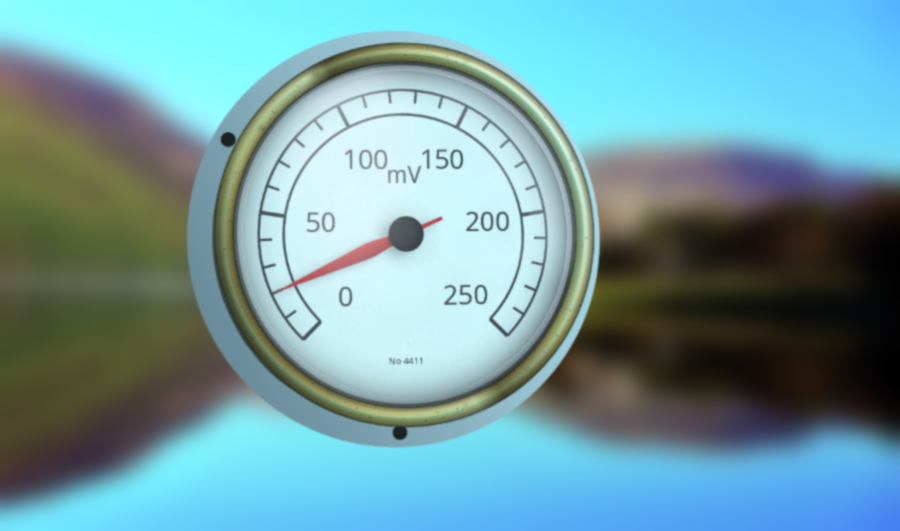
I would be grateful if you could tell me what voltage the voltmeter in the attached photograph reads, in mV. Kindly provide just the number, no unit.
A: 20
